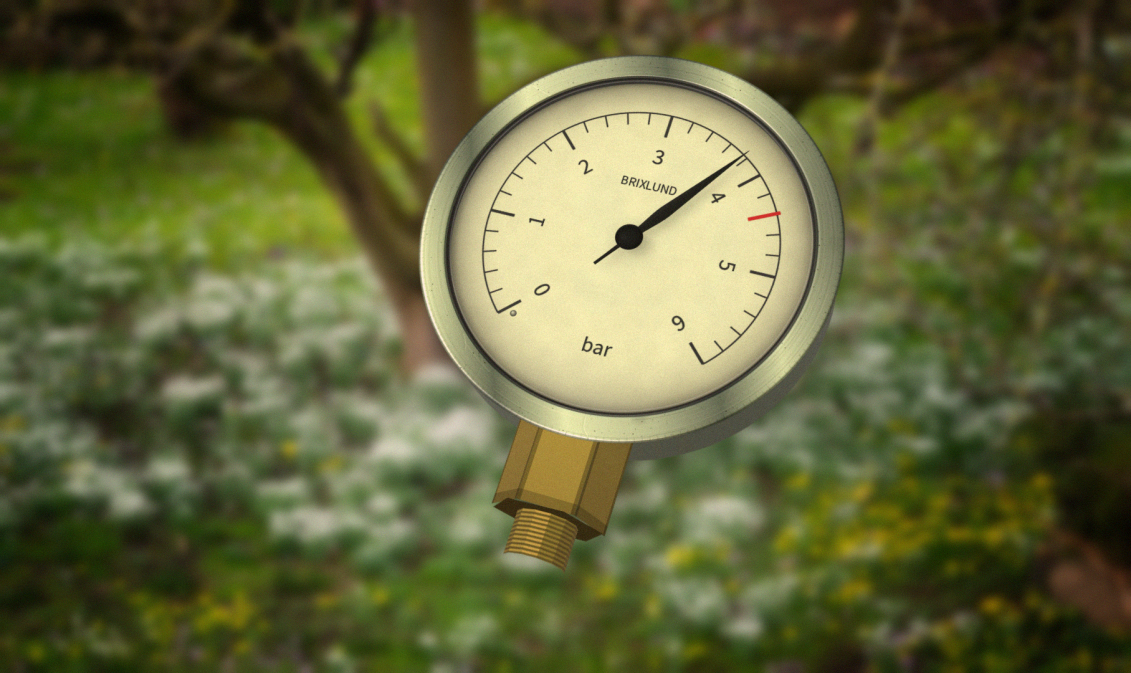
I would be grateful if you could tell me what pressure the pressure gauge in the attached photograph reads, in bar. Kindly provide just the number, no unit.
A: 3.8
